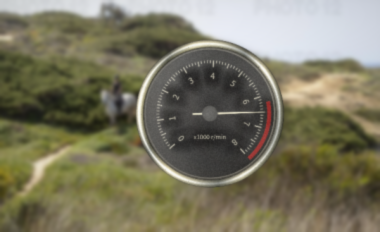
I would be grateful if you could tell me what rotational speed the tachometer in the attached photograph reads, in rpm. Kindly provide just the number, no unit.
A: 6500
